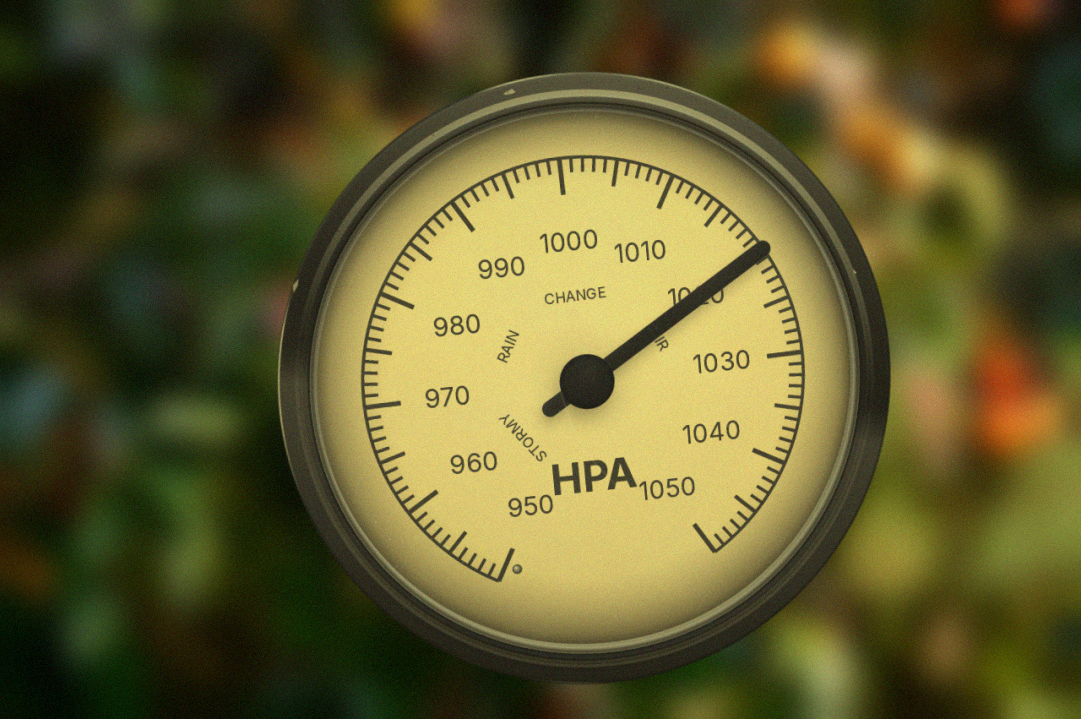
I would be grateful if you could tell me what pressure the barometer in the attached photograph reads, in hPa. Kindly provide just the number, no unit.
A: 1020
